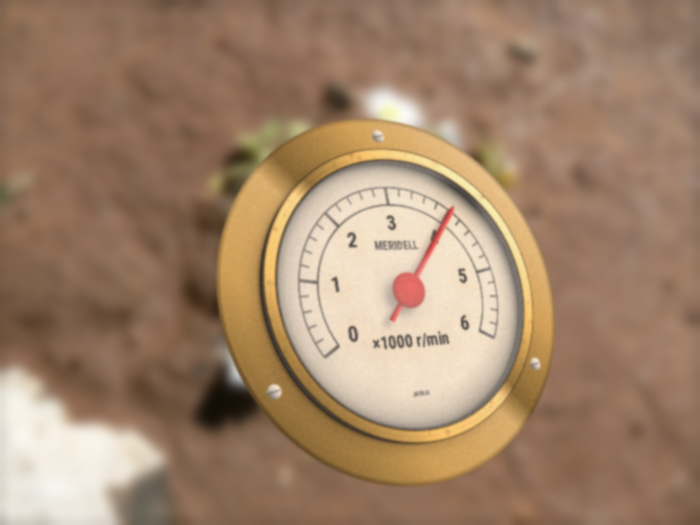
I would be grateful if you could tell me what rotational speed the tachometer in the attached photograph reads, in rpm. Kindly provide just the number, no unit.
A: 4000
